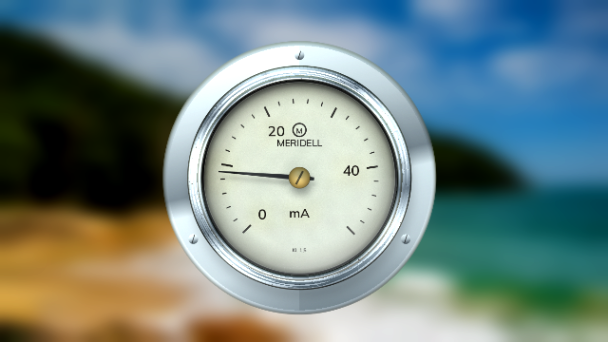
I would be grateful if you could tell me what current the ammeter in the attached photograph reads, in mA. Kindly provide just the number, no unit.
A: 9
